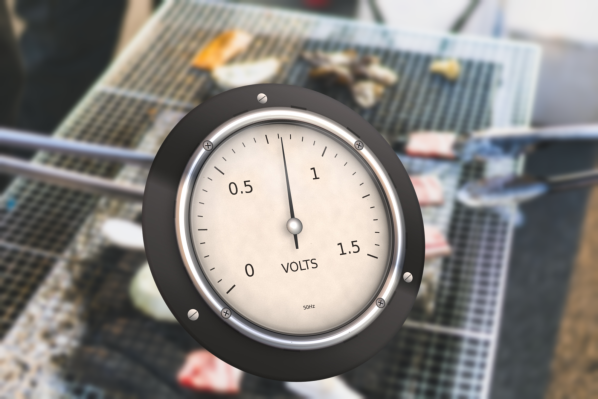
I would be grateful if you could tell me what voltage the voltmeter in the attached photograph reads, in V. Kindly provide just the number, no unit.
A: 0.8
